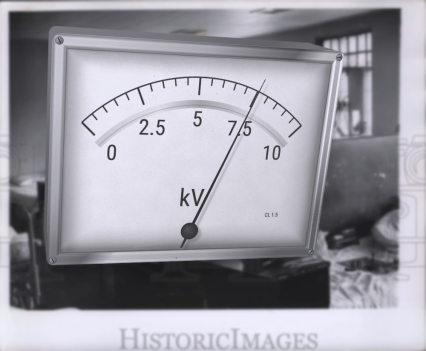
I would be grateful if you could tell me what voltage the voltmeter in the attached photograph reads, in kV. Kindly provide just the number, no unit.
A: 7.5
